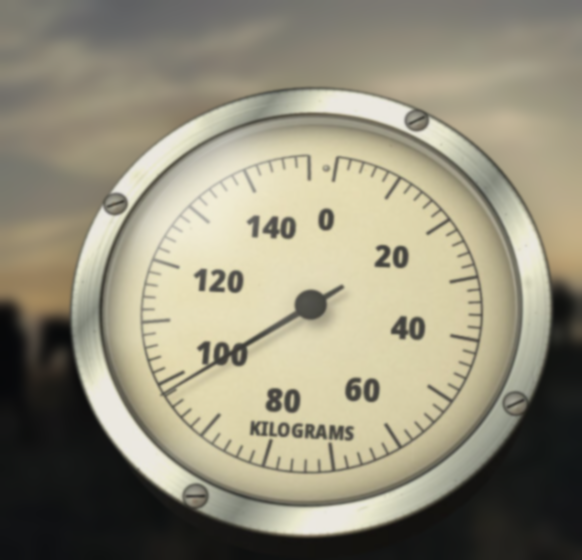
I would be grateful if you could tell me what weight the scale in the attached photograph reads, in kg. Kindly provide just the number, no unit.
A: 98
